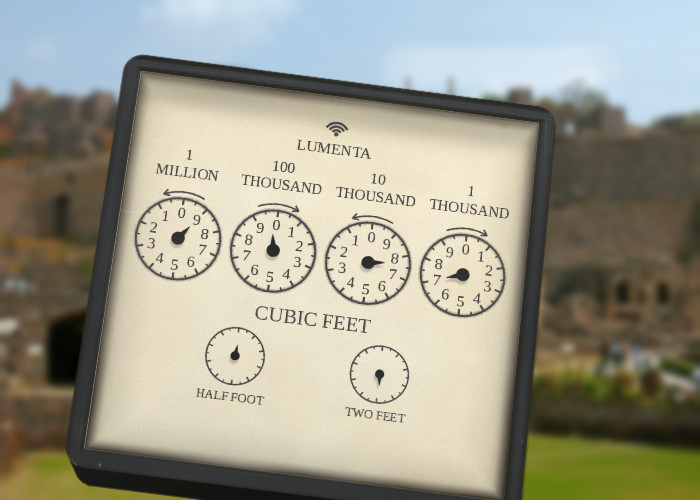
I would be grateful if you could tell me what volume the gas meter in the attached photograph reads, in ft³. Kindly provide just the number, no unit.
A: 897700
